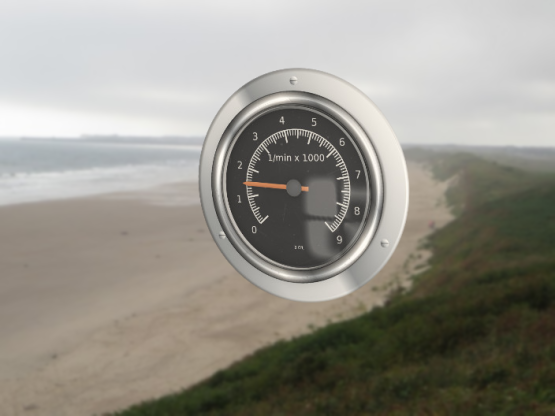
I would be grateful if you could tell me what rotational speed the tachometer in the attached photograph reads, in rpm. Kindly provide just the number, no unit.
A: 1500
